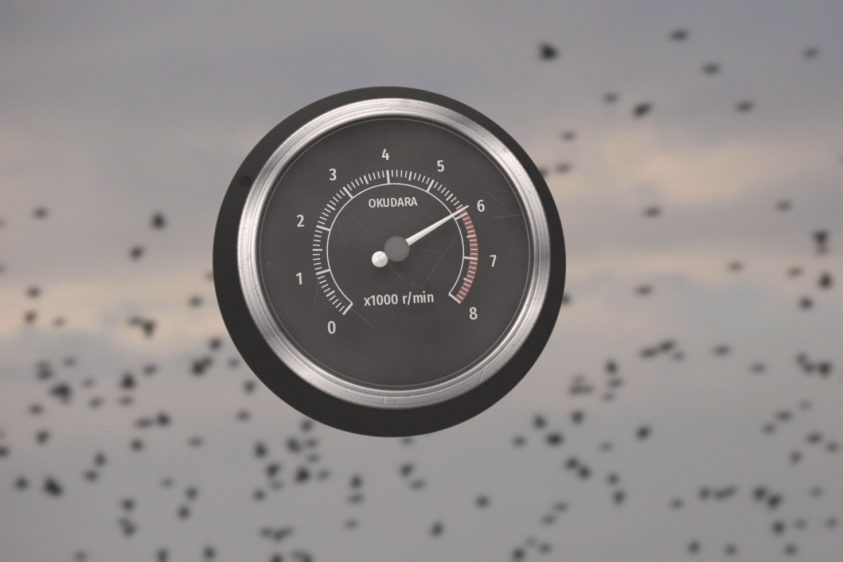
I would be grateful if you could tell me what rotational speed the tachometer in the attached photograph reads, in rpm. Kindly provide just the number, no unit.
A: 5900
